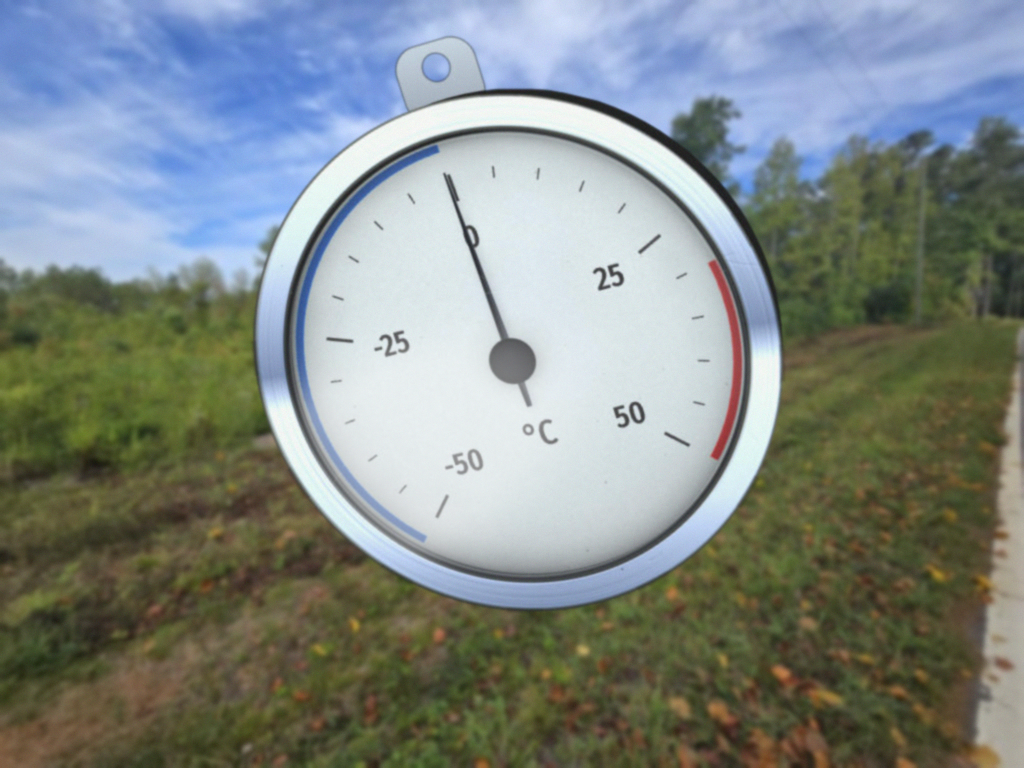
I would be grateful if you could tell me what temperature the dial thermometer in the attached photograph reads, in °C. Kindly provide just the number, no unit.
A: 0
